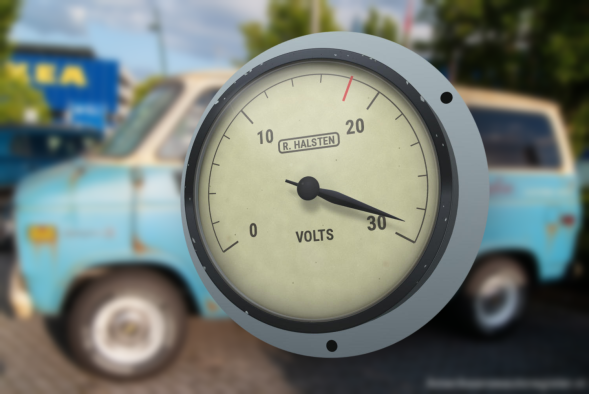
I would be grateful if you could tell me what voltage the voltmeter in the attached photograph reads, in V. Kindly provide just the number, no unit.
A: 29
